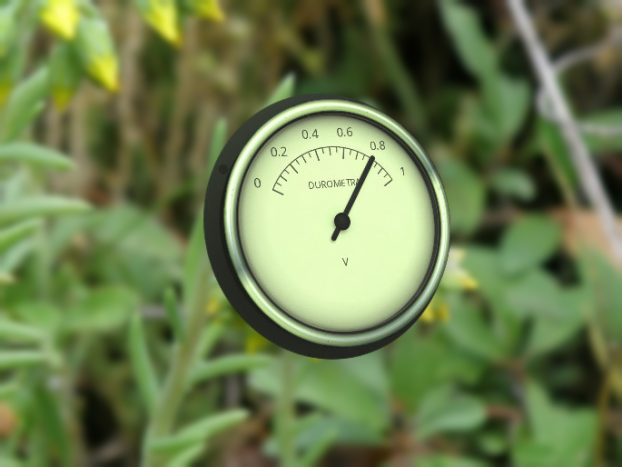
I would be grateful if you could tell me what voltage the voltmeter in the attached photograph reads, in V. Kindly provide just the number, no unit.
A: 0.8
